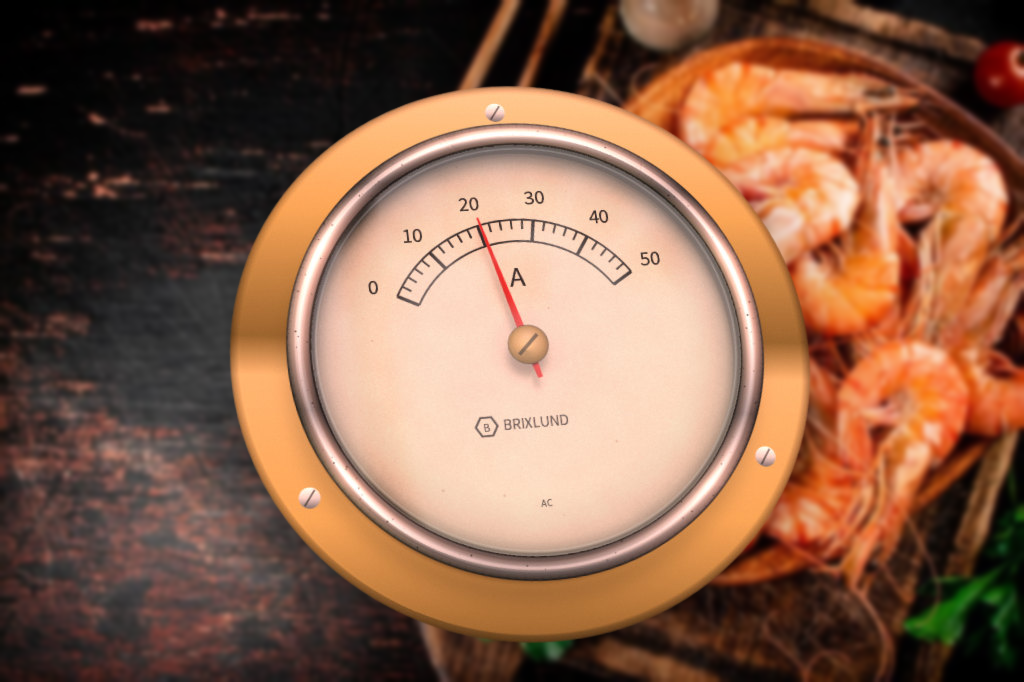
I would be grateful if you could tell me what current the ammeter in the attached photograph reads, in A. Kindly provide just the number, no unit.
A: 20
